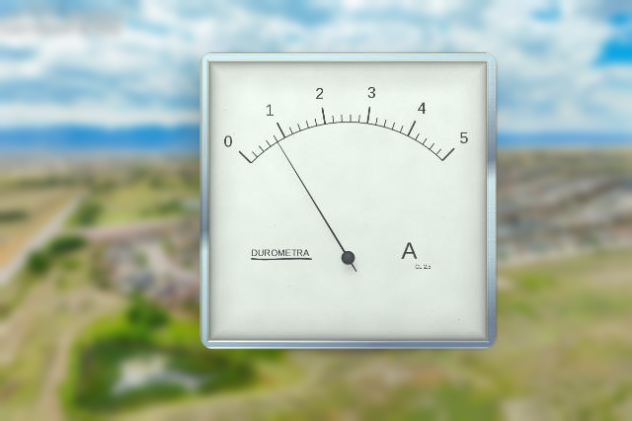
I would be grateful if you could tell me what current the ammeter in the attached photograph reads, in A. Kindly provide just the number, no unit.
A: 0.8
